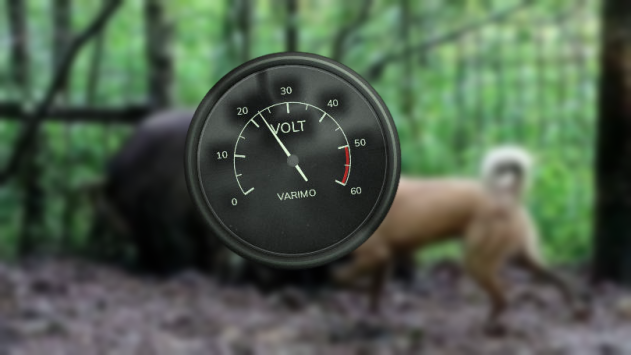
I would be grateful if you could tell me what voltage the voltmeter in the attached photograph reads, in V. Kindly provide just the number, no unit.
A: 22.5
